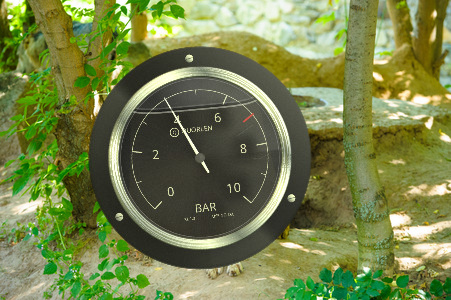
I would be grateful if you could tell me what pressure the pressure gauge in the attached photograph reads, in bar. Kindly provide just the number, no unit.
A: 4
